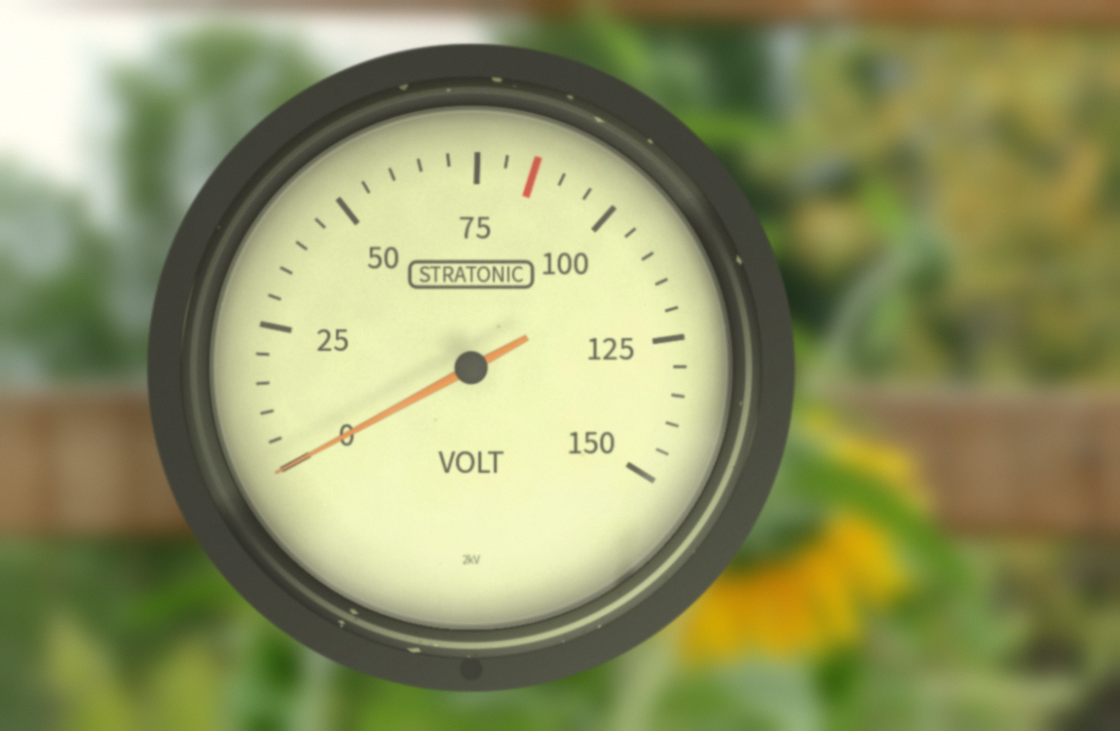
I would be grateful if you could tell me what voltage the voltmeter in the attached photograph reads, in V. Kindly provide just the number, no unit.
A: 0
